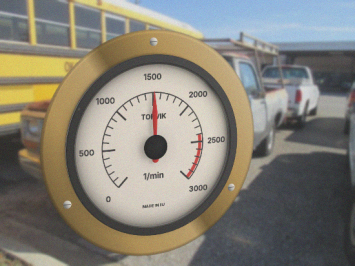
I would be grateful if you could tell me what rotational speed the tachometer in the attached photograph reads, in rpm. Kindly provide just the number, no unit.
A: 1500
